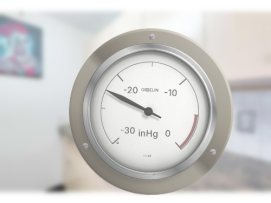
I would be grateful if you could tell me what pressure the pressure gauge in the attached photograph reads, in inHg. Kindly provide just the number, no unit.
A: -22.5
